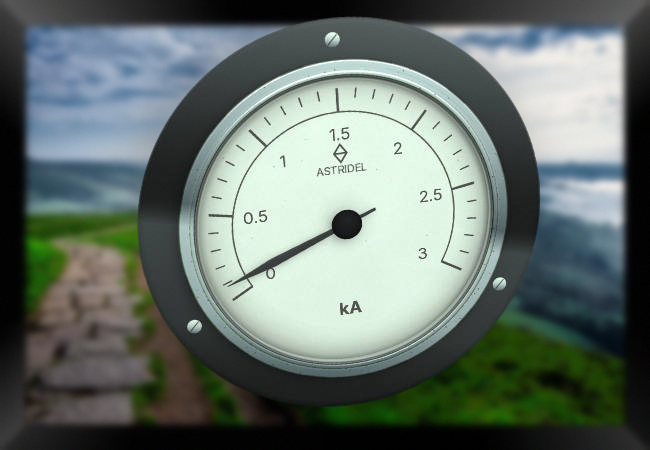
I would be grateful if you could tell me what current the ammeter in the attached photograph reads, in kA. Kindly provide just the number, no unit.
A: 0.1
